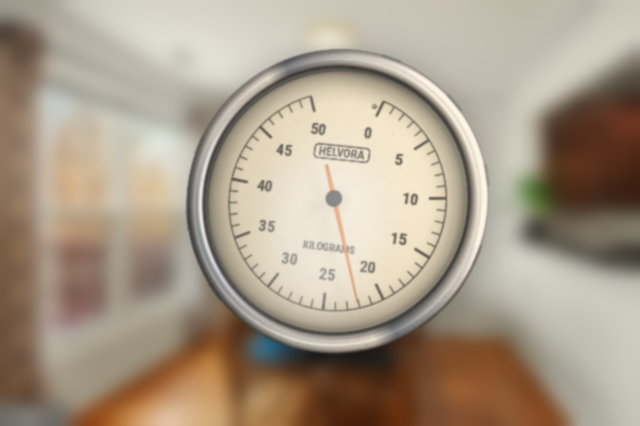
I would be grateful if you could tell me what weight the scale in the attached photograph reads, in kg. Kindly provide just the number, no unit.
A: 22
